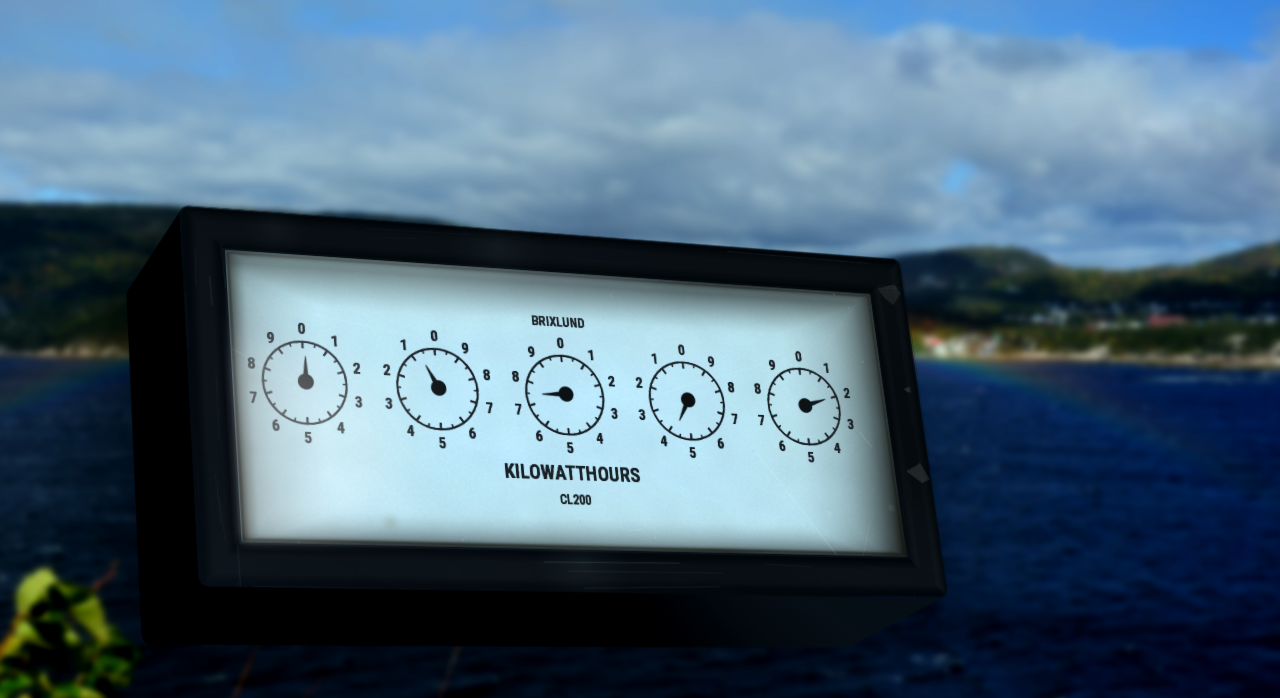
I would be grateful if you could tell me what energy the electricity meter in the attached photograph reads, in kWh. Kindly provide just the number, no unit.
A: 742
